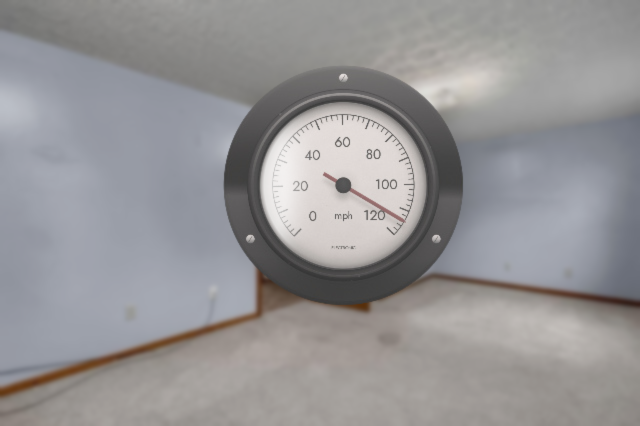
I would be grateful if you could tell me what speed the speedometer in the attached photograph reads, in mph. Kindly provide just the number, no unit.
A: 114
